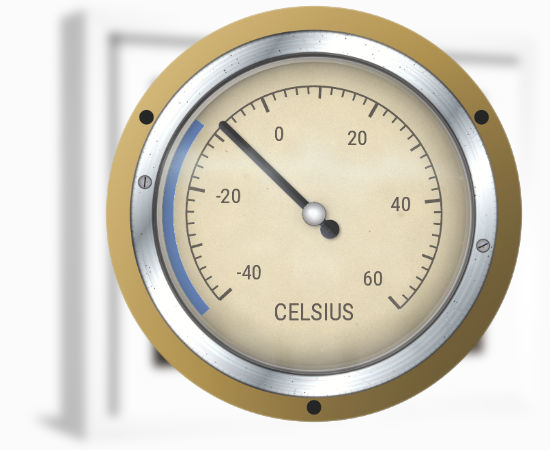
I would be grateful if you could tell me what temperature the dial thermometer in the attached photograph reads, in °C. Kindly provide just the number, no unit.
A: -8
